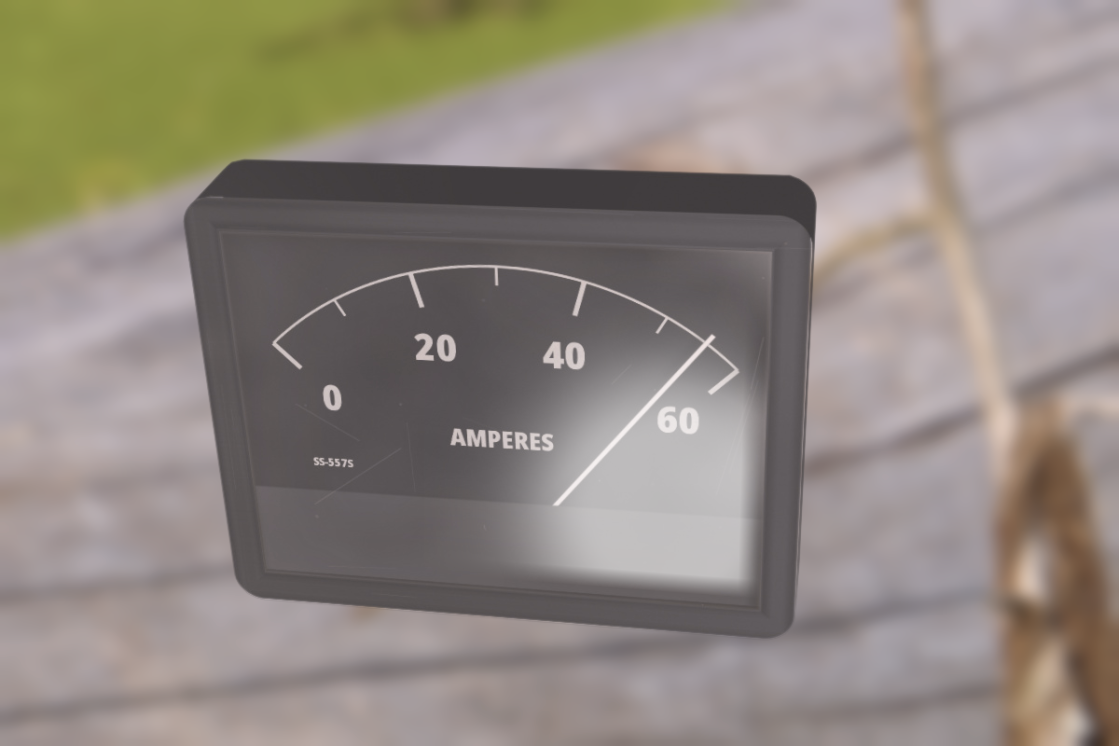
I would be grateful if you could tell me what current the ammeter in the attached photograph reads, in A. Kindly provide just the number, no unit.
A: 55
